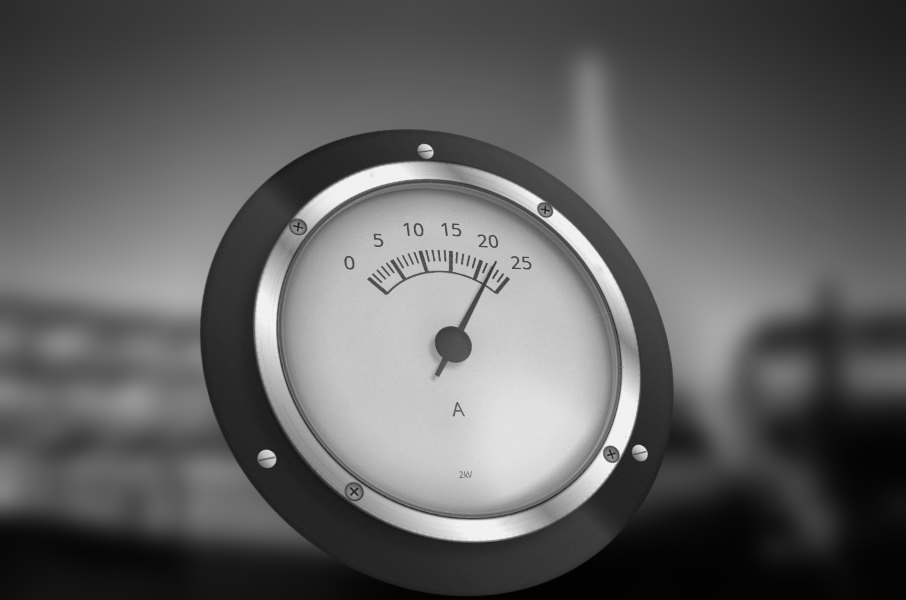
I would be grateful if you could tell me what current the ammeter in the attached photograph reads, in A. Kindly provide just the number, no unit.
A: 22
